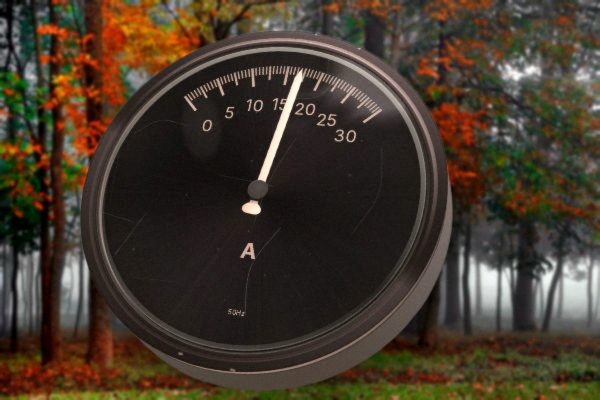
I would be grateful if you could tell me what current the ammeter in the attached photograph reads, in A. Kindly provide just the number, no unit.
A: 17.5
